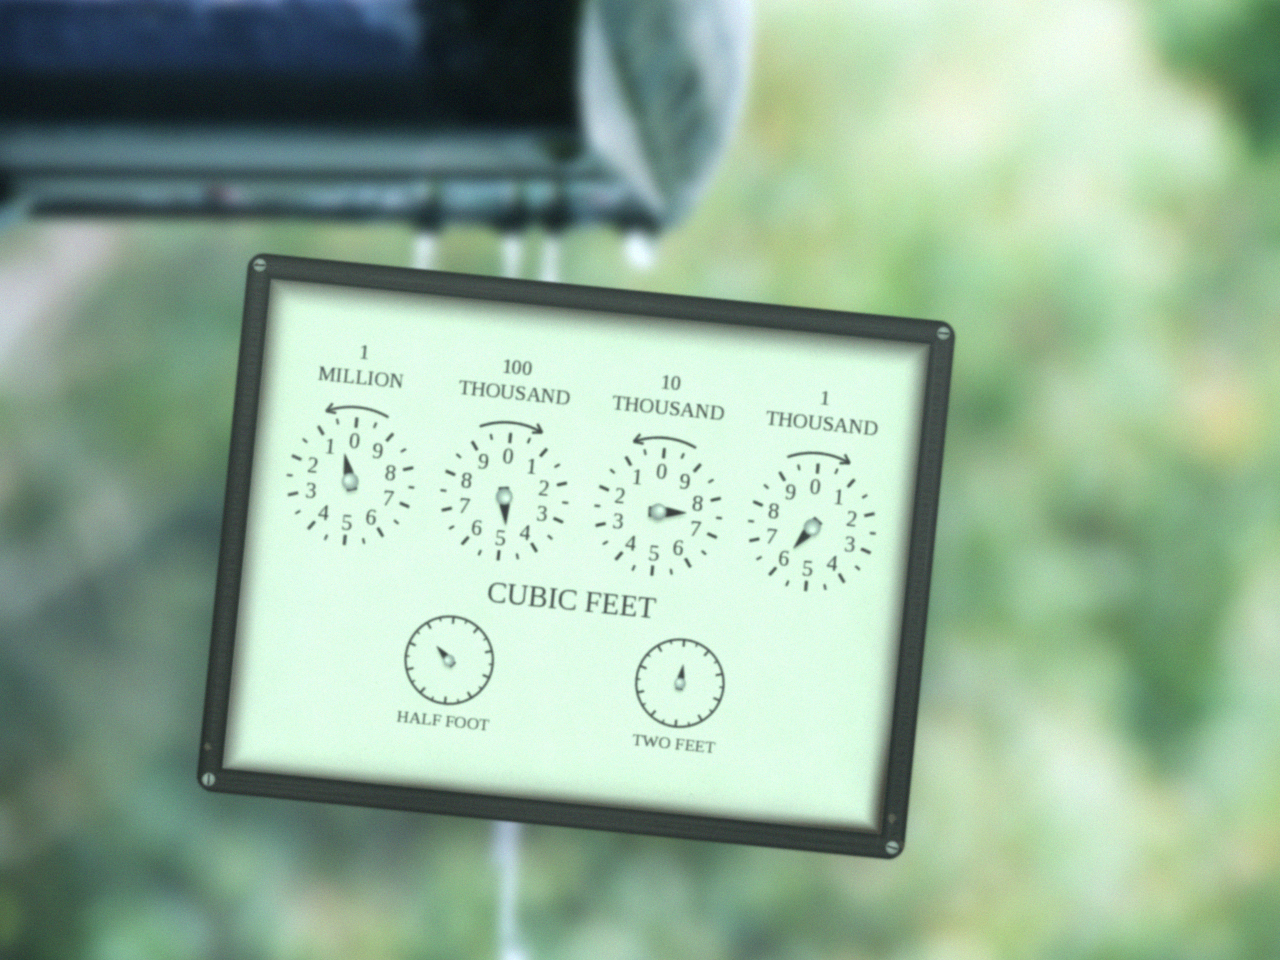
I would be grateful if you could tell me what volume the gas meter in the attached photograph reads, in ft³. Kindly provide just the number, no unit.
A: 47600
